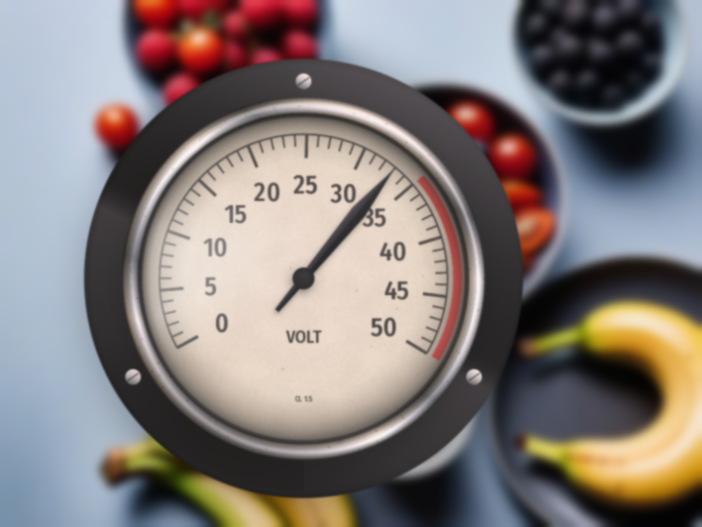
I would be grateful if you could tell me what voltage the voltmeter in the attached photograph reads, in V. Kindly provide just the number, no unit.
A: 33
